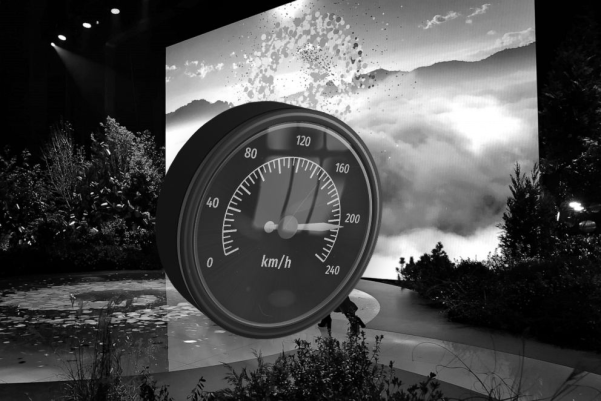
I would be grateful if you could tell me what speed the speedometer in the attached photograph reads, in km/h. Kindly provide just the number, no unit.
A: 205
